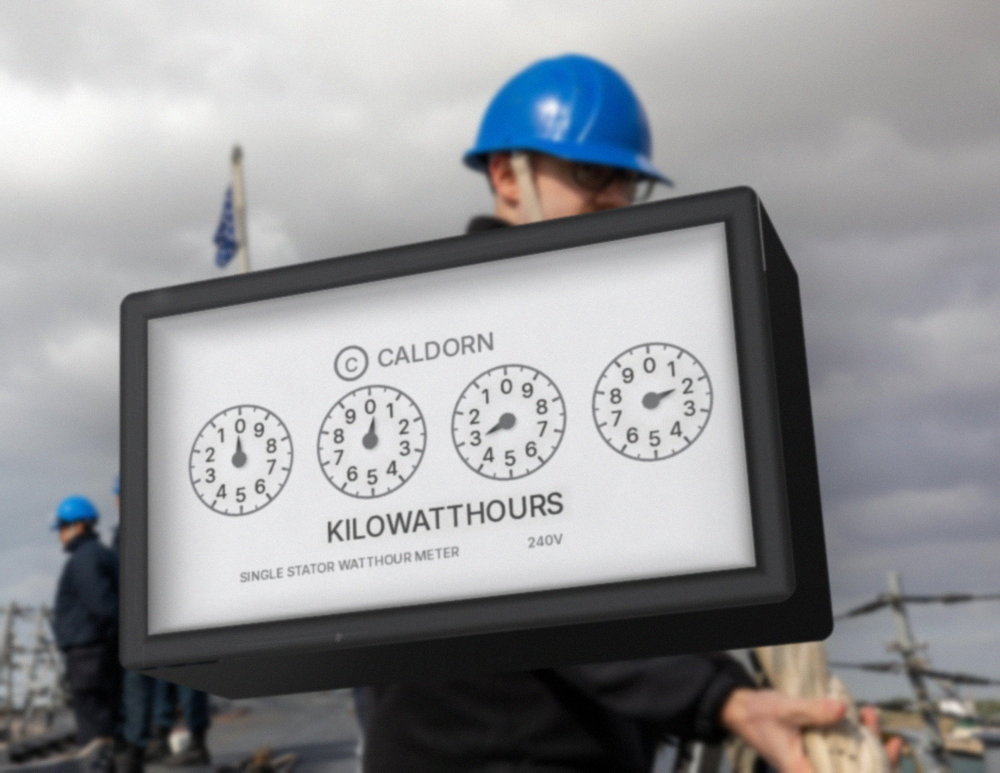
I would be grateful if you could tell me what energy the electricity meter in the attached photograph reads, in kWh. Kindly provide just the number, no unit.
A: 32
